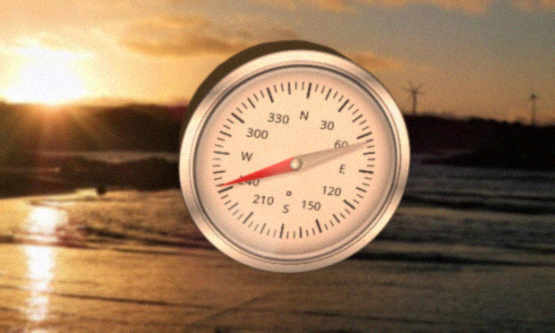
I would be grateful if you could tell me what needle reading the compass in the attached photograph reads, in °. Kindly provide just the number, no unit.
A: 245
